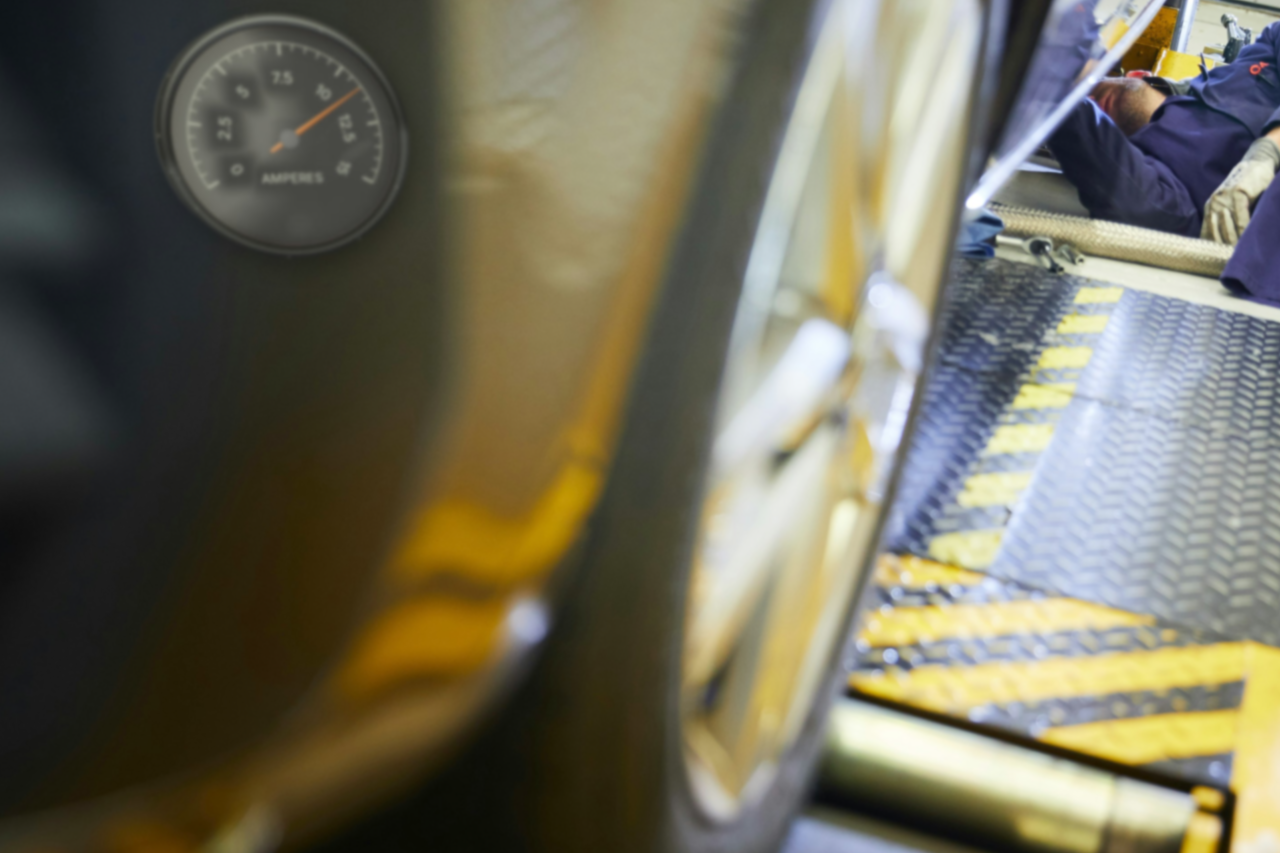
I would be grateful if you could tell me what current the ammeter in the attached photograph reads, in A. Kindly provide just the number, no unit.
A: 11
